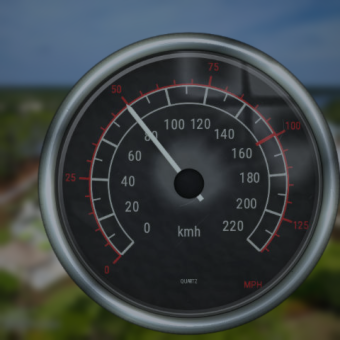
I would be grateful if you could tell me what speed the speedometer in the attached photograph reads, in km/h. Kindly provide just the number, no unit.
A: 80
